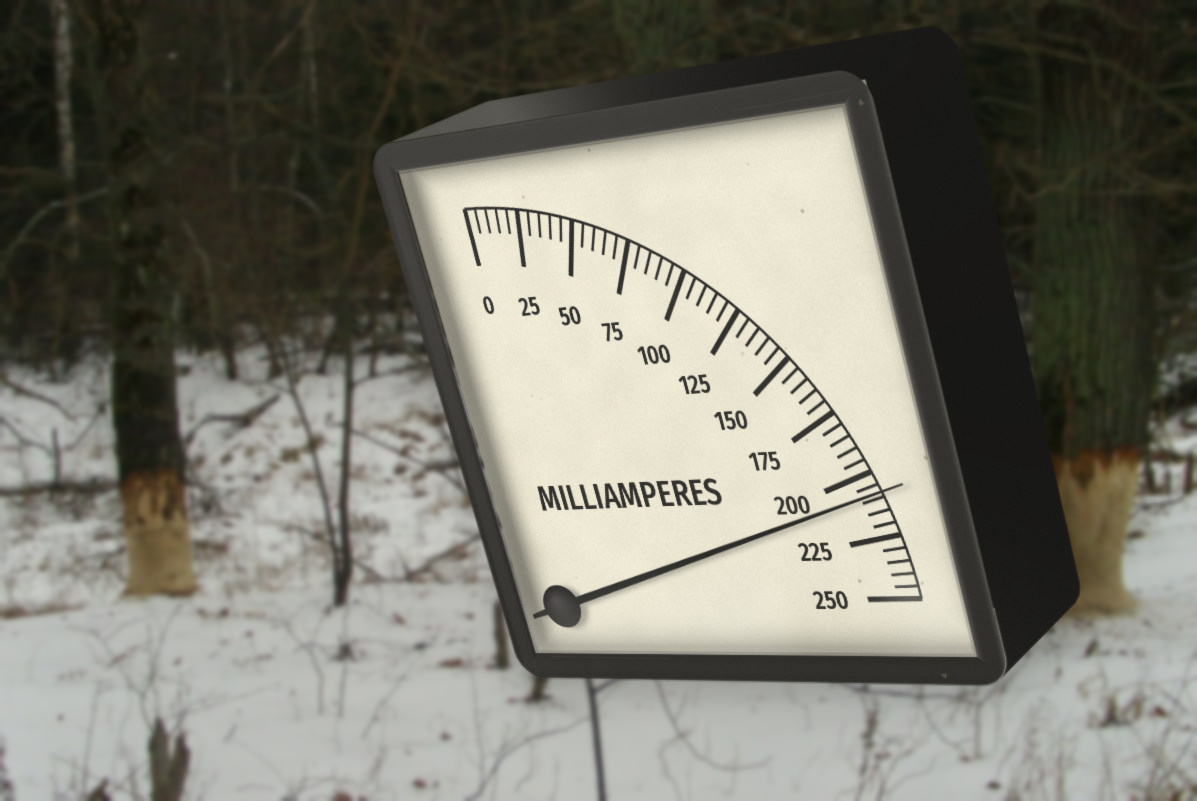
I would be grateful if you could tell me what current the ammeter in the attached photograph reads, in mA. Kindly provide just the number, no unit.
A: 207.5
